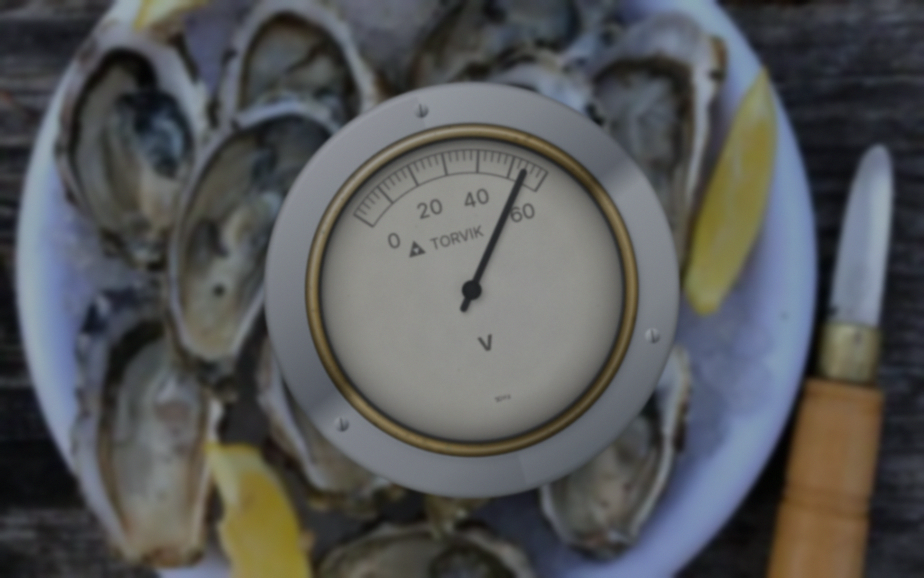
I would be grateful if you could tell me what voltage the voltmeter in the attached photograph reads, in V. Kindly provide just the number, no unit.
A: 54
